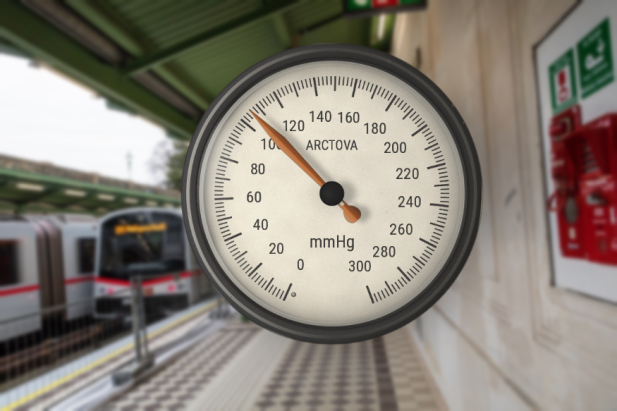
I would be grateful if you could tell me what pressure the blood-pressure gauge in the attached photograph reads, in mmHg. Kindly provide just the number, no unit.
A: 106
